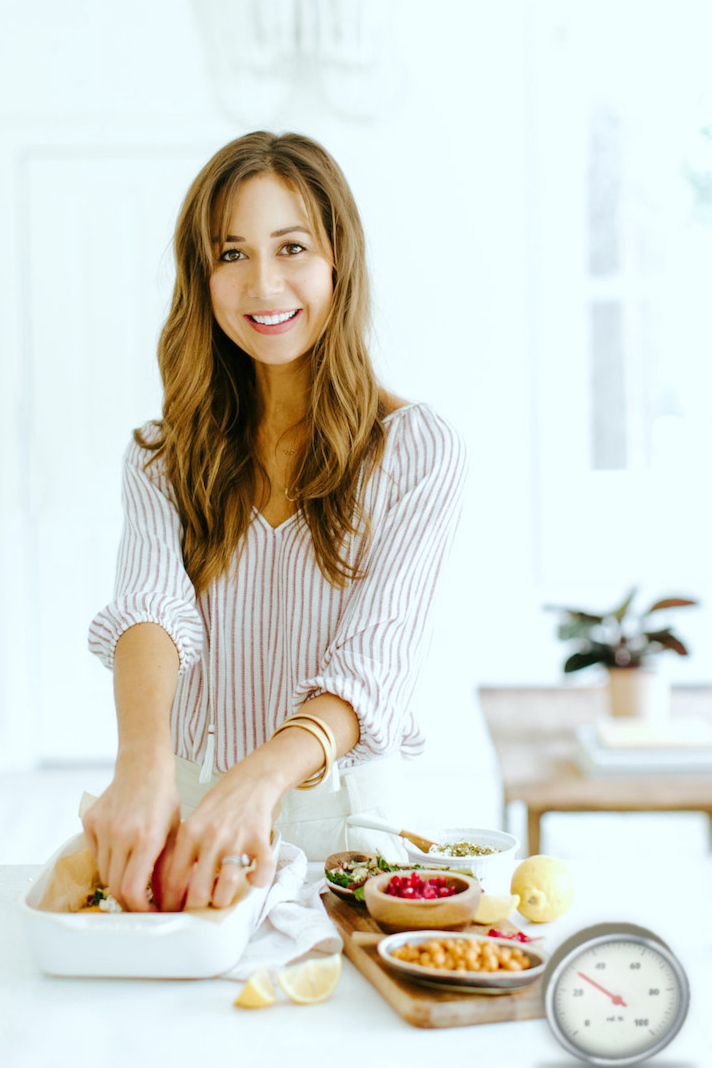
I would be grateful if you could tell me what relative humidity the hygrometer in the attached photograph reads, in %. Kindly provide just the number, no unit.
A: 30
